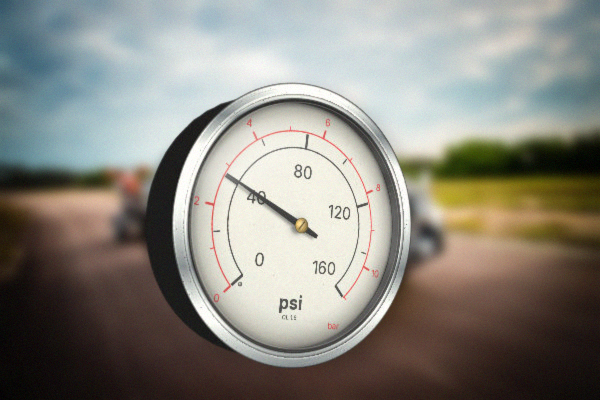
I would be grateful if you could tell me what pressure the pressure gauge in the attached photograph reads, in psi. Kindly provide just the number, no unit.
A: 40
